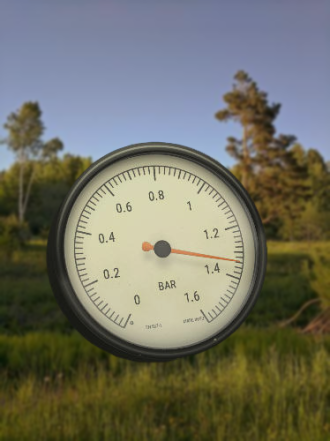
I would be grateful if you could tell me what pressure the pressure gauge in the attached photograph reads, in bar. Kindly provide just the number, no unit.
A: 1.34
